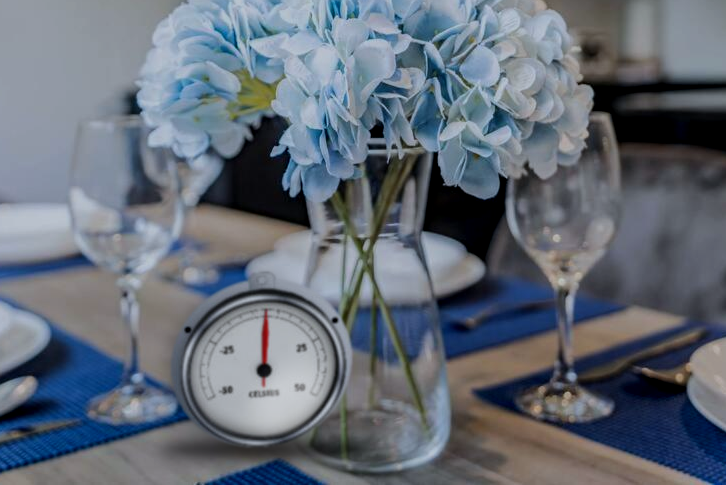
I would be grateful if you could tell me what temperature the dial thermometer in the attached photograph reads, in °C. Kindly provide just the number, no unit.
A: 0
